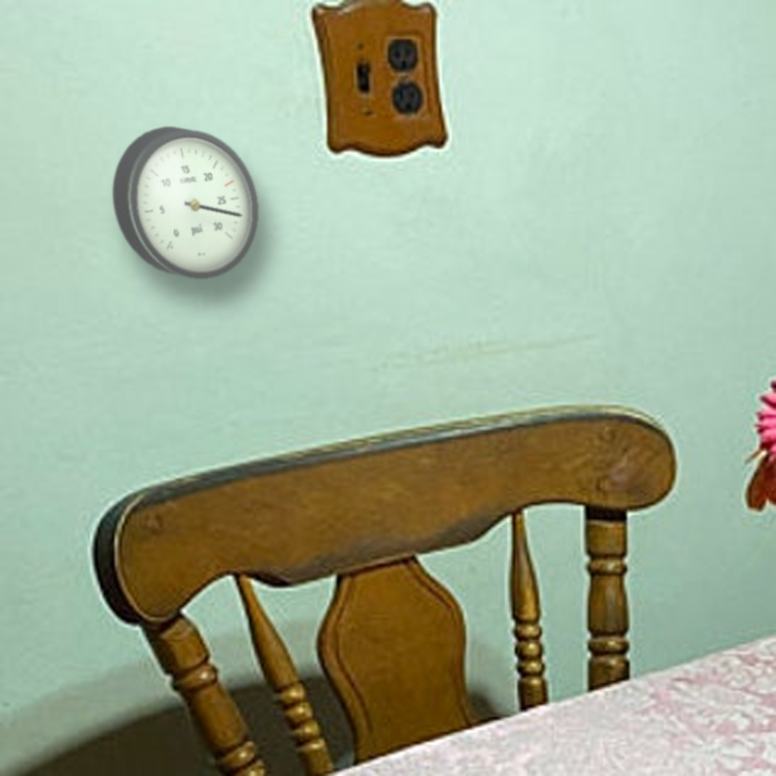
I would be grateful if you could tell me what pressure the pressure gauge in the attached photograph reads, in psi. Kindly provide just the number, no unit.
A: 27
